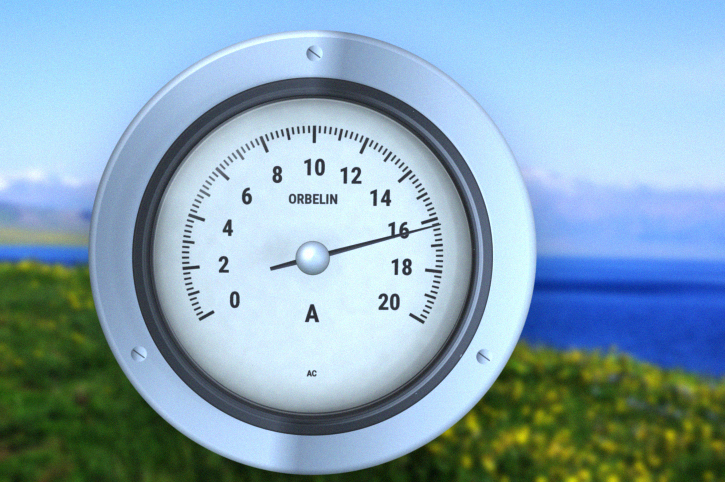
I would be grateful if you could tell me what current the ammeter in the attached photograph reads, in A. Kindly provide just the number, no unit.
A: 16.2
